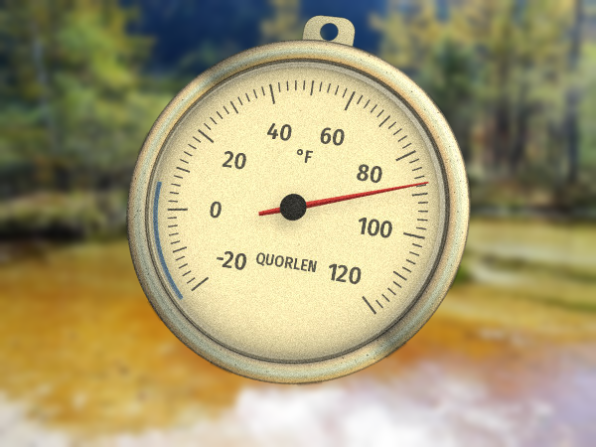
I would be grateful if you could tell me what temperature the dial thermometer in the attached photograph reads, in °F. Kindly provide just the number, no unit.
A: 88
